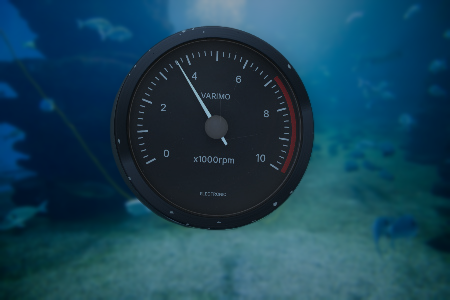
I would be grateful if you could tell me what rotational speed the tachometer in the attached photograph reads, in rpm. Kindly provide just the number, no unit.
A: 3600
